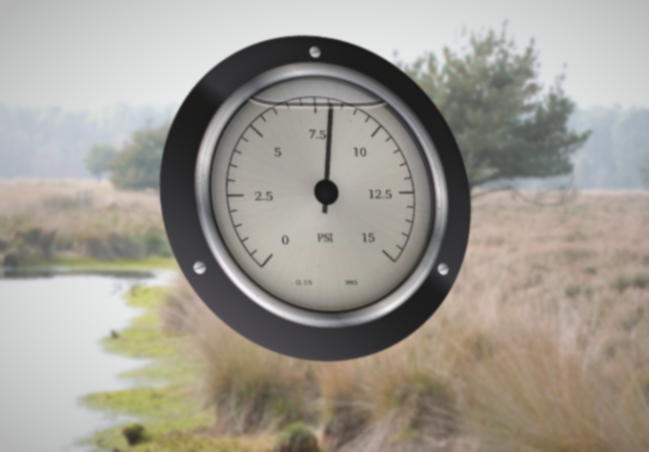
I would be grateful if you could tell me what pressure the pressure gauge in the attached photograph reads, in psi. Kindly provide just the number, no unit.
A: 8
